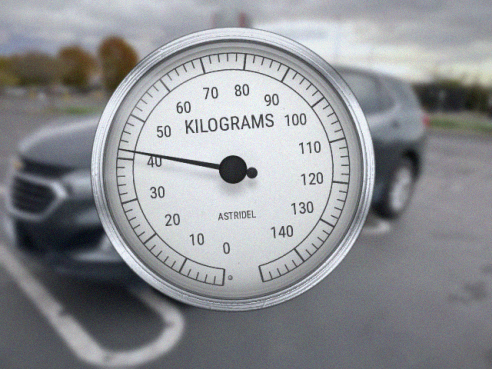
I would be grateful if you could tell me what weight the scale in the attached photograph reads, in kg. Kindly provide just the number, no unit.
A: 42
